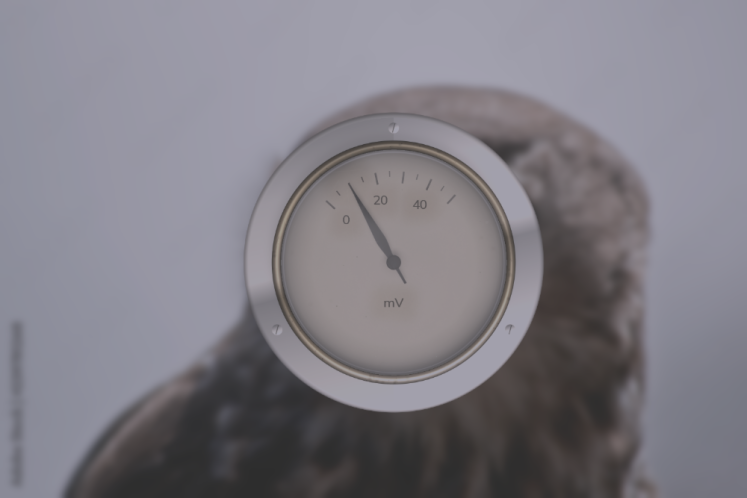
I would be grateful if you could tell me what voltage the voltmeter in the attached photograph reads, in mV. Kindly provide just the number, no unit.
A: 10
